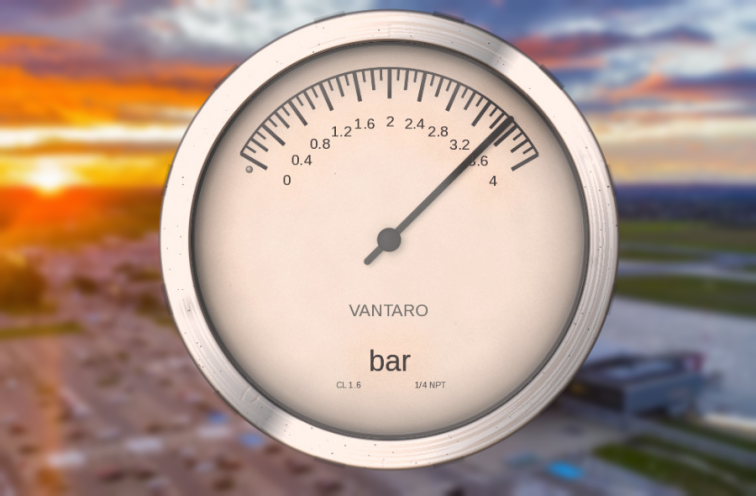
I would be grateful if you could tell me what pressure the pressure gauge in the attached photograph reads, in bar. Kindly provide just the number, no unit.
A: 3.5
